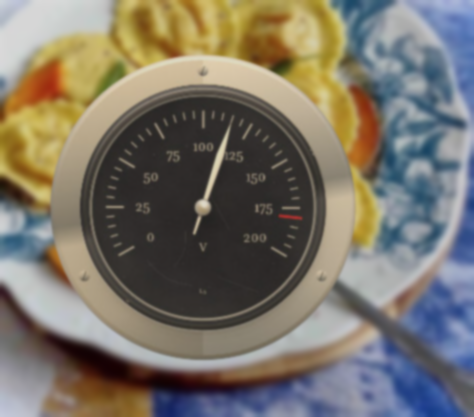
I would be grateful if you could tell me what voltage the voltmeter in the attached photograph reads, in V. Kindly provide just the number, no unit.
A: 115
